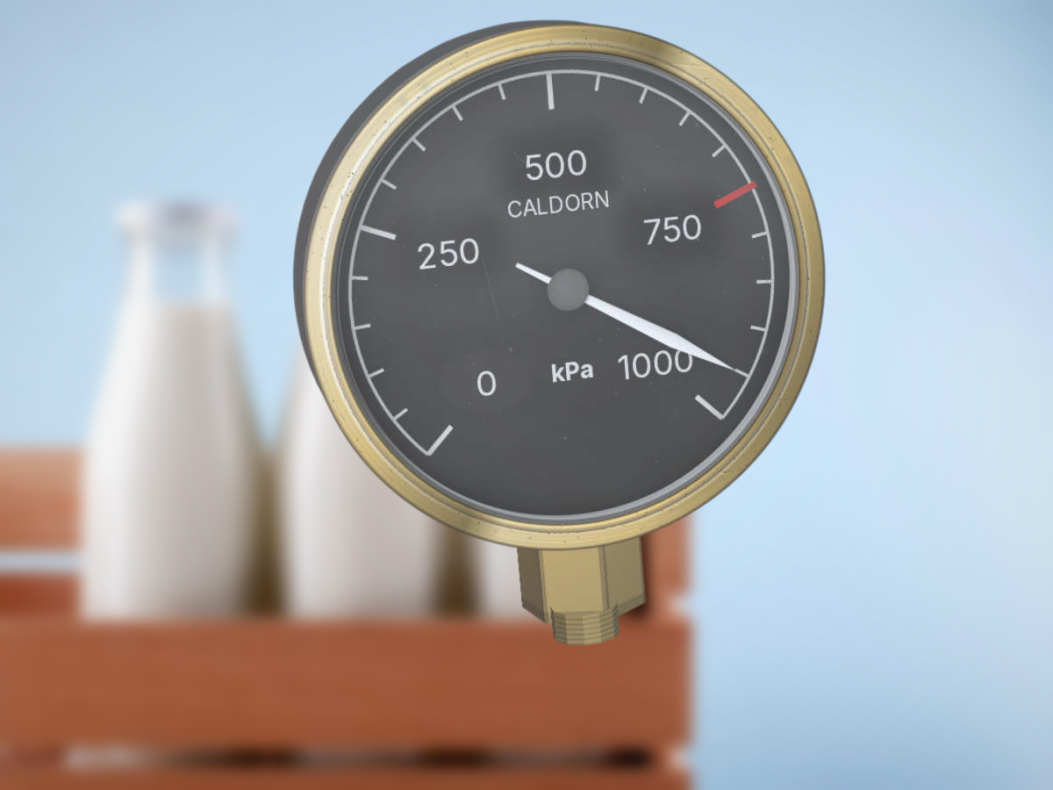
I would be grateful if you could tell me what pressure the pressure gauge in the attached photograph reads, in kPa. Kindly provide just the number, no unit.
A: 950
